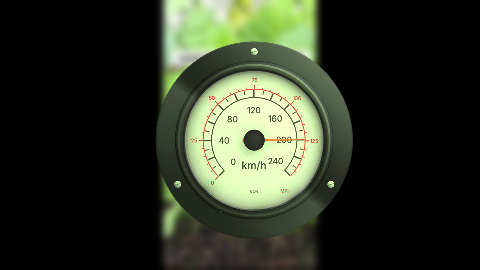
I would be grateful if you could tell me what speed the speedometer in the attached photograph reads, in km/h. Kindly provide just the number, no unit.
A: 200
